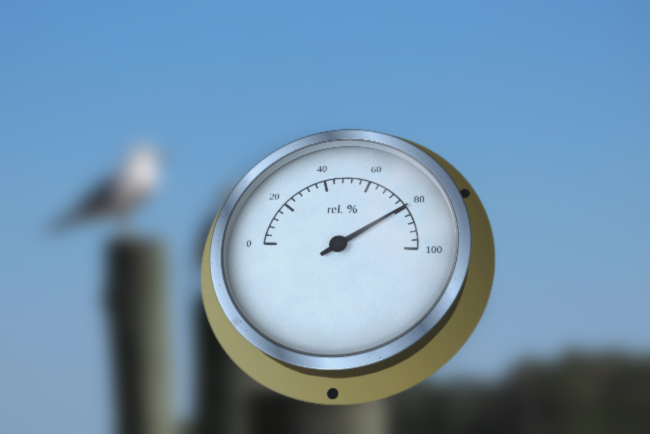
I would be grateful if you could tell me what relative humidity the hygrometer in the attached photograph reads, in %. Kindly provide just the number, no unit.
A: 80
